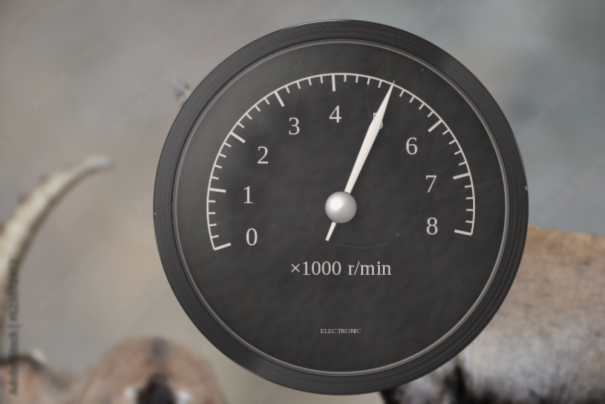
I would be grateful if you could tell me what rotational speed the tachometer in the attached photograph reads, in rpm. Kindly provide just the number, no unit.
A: 5000
